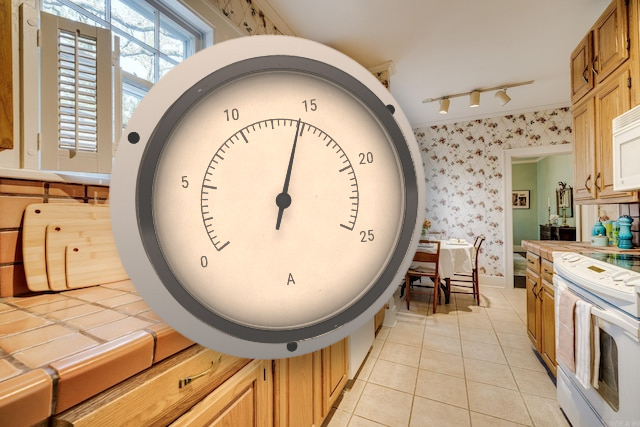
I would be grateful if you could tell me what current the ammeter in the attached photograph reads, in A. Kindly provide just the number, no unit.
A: 14.5
